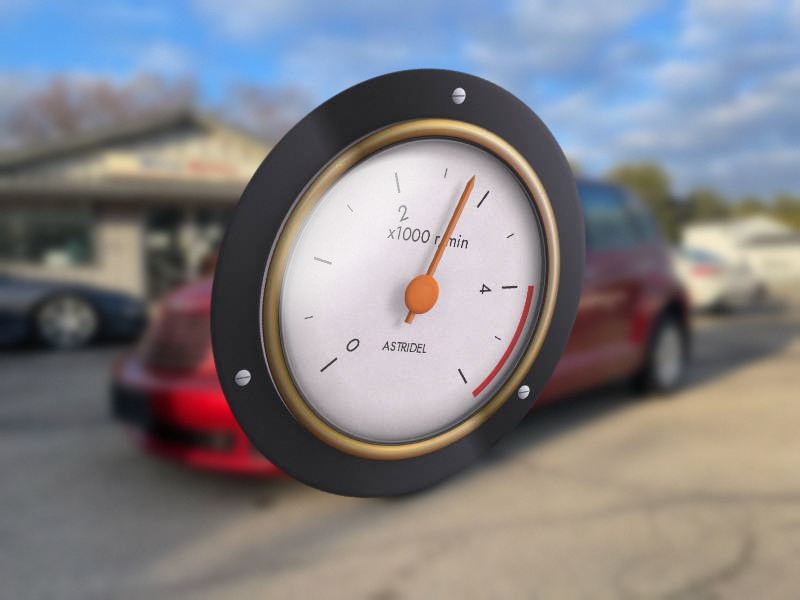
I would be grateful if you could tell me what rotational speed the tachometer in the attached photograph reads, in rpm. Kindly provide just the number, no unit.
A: 2750
